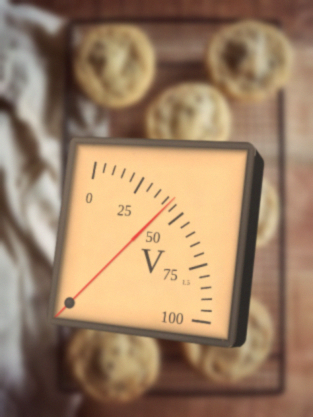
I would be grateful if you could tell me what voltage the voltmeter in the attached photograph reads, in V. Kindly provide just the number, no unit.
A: 42.5
